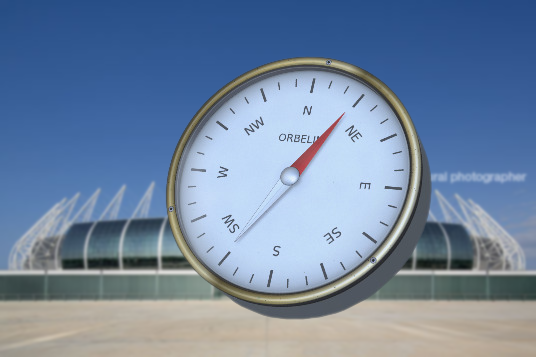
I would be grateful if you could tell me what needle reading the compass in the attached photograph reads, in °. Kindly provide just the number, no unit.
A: 30
